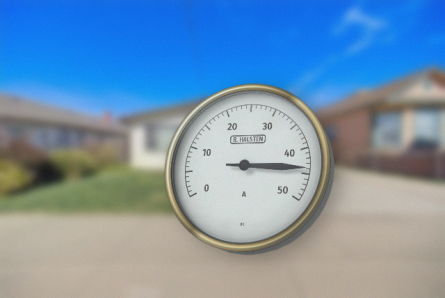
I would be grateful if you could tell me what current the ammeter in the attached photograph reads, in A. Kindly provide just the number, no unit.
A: 44
